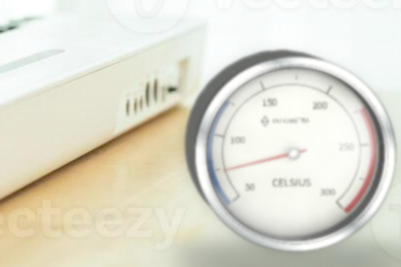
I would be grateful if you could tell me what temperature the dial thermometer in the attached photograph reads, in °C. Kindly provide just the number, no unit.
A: 75
